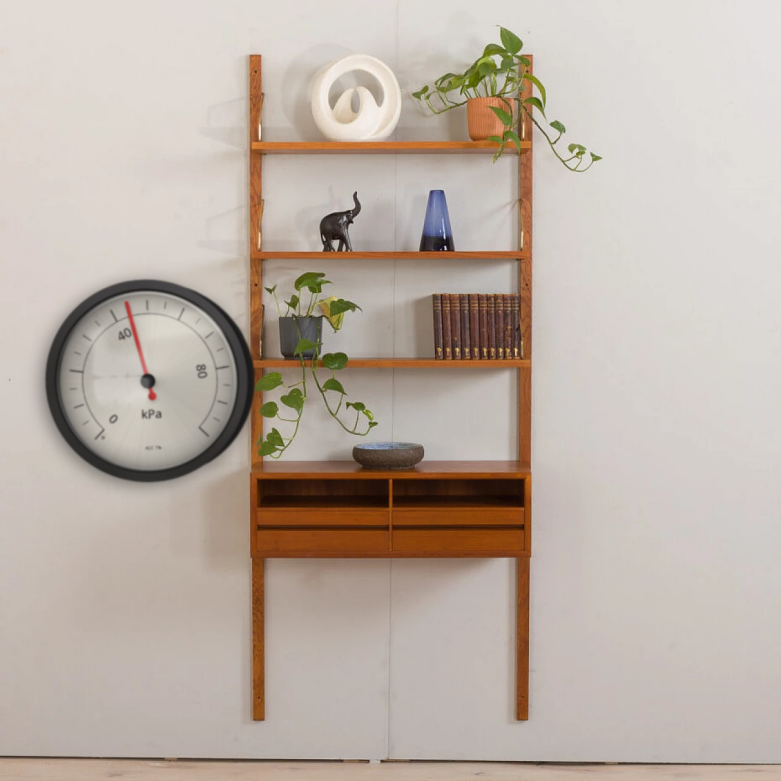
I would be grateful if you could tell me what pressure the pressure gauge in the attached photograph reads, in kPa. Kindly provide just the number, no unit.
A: 45
